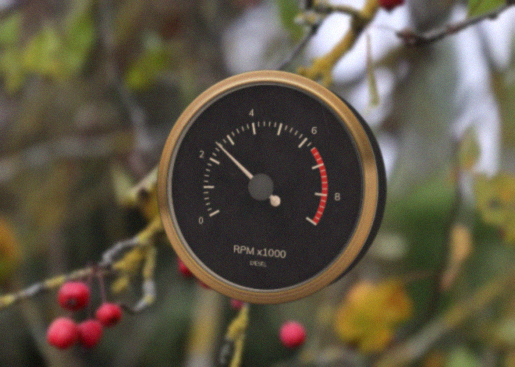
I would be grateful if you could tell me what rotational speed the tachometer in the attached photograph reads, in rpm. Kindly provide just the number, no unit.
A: 2600
